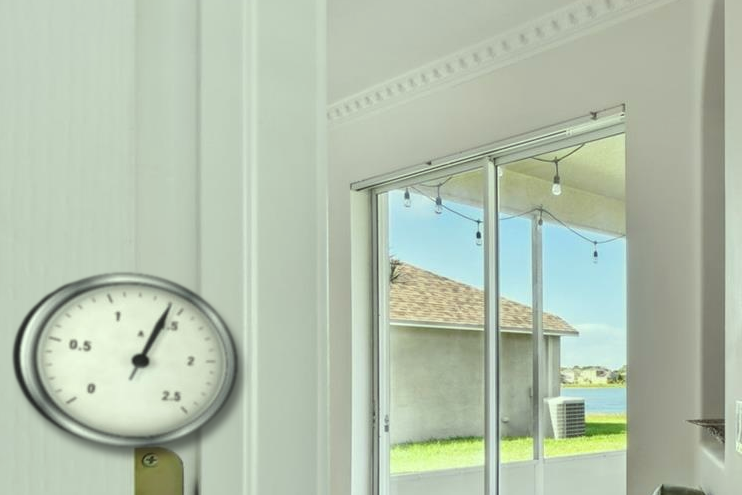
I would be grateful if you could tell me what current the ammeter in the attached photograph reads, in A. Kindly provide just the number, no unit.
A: 1.4
